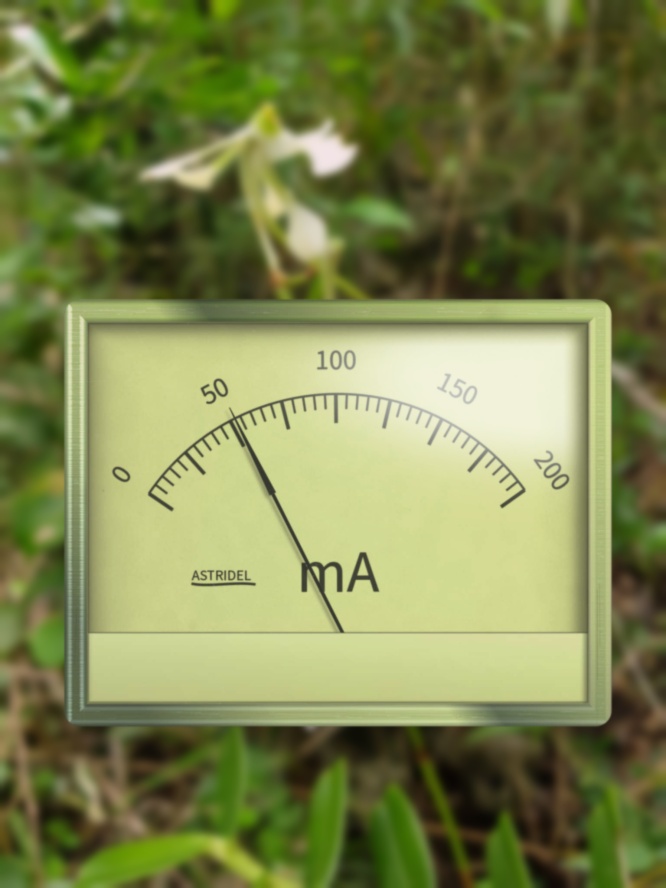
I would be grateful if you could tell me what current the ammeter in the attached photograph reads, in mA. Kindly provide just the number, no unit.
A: 52.5
